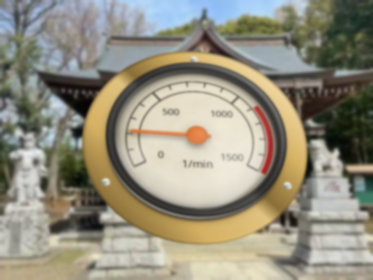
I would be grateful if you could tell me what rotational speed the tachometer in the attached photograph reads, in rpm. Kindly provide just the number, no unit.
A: 200
